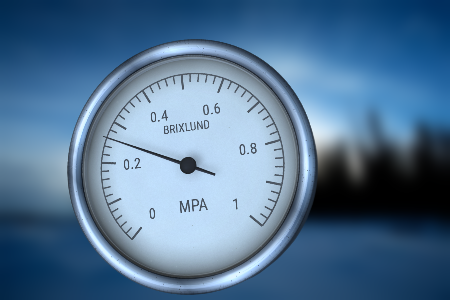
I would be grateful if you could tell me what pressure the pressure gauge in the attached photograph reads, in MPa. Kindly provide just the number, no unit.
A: 0.26
